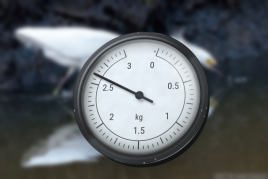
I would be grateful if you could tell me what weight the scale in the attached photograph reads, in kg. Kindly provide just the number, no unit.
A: 2.6
